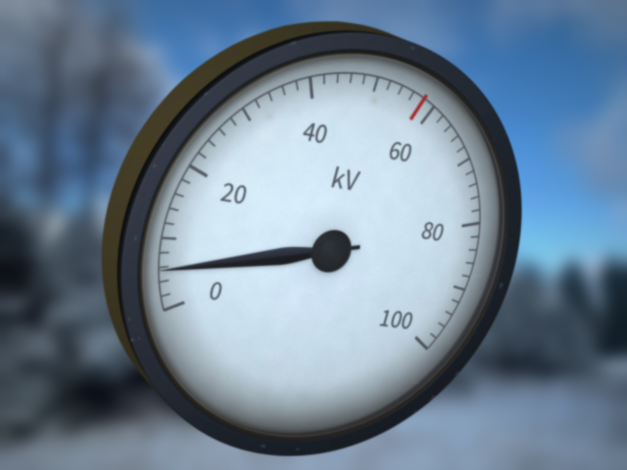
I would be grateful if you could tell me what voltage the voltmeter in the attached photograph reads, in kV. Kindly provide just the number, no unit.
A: 6
